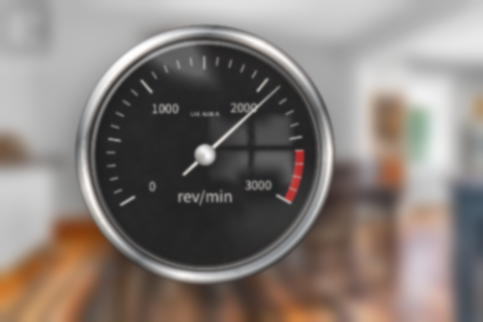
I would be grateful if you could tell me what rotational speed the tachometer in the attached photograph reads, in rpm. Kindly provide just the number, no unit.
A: 2100
